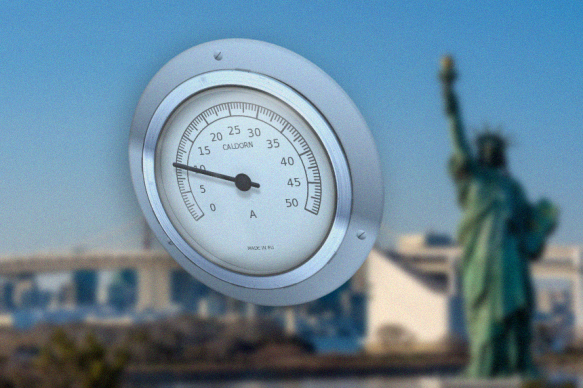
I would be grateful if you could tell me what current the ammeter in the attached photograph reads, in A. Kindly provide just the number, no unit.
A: 10
